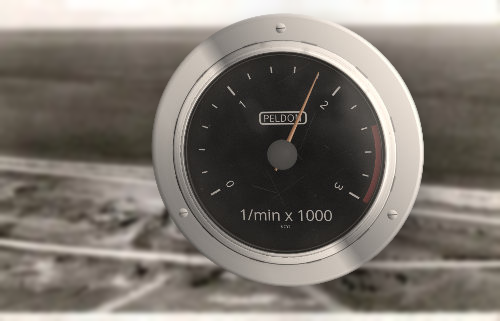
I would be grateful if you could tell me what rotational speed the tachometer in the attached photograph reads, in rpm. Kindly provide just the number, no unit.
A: 1800
